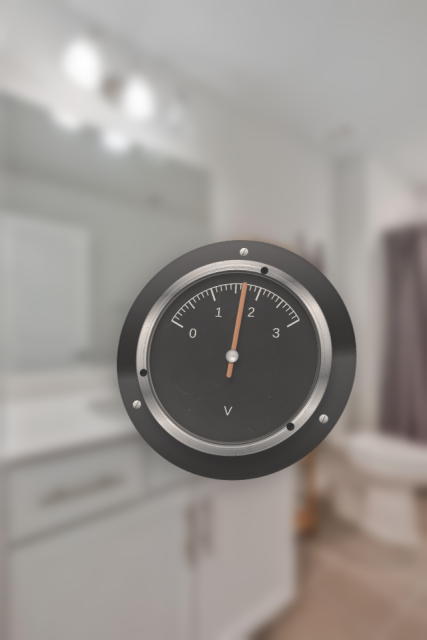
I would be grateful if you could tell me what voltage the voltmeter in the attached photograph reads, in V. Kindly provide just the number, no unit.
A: 1.7
